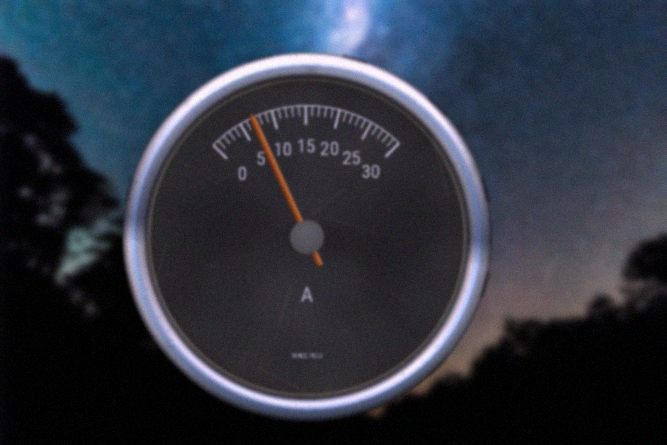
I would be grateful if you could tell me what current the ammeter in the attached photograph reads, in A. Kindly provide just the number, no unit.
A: 7
